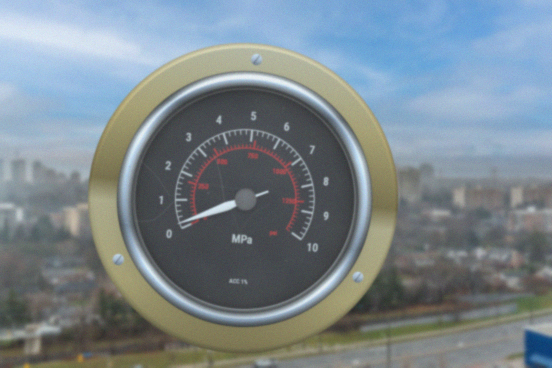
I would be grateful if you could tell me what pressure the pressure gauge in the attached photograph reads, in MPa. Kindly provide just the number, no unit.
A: 0.2
